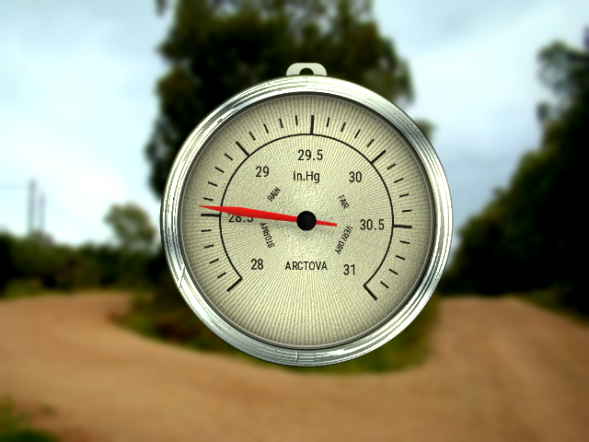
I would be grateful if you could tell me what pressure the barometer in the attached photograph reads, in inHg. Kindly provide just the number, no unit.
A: 28.55
